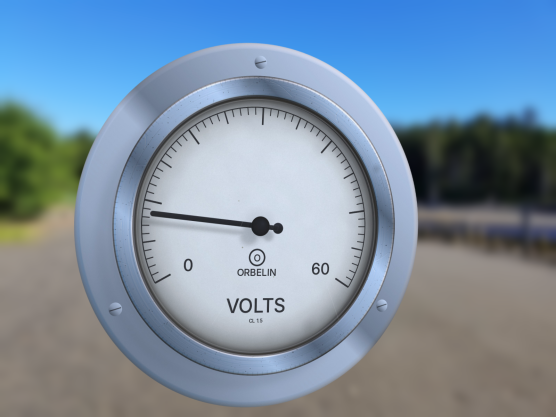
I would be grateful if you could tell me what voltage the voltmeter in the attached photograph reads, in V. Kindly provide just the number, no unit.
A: 8.5
